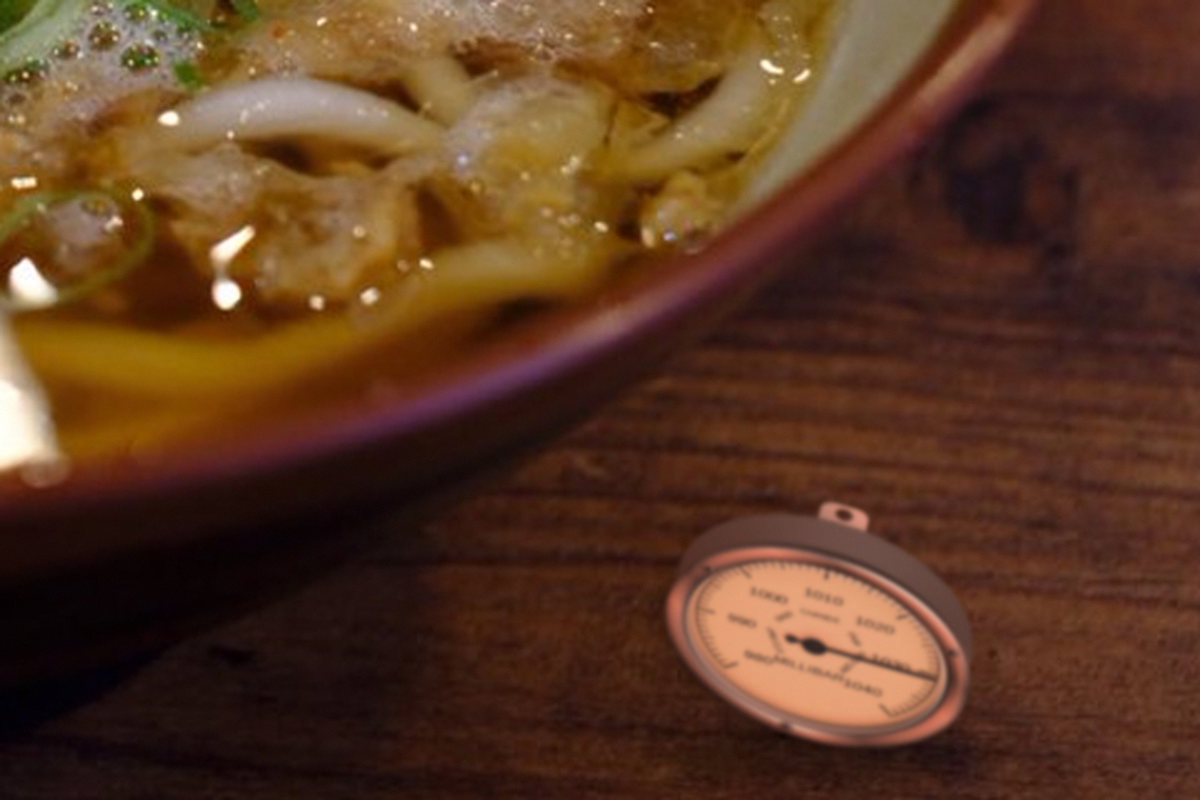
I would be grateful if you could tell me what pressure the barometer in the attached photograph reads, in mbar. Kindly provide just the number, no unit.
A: 1030
